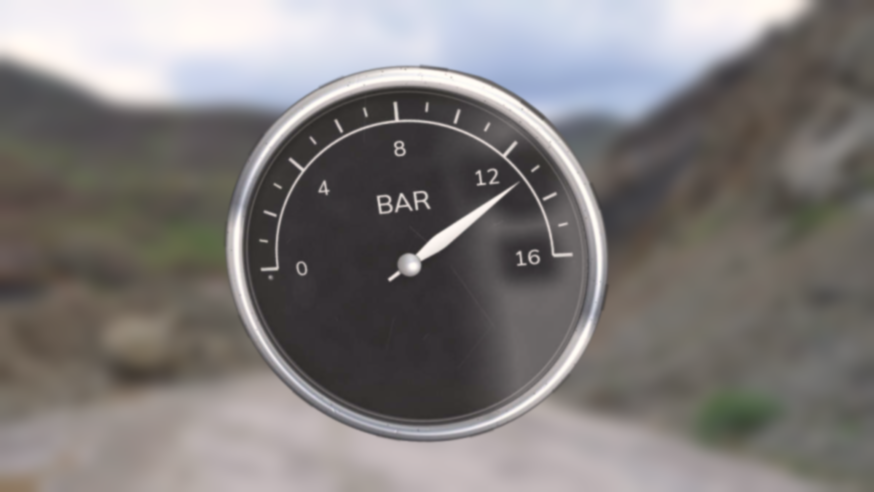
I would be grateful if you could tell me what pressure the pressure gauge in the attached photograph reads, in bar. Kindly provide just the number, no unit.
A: 13
